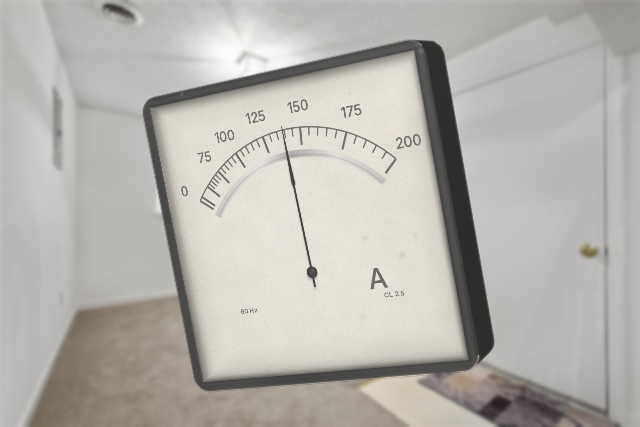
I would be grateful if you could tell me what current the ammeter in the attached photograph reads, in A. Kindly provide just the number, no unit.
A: 140
